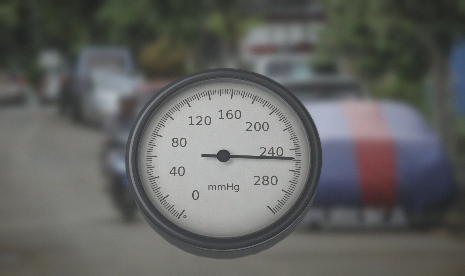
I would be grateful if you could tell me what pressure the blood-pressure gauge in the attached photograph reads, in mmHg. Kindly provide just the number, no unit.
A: 250
